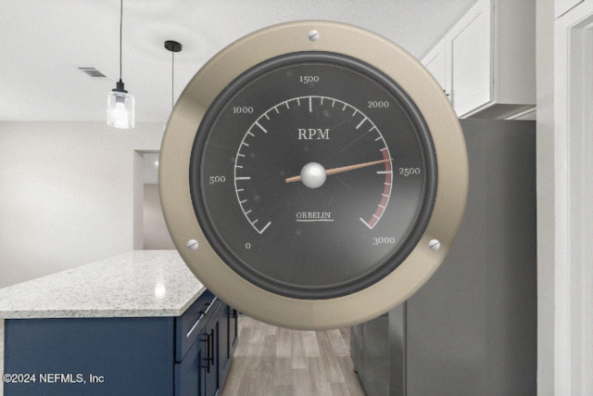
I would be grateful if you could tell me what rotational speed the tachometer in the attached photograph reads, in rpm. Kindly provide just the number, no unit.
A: 2400
